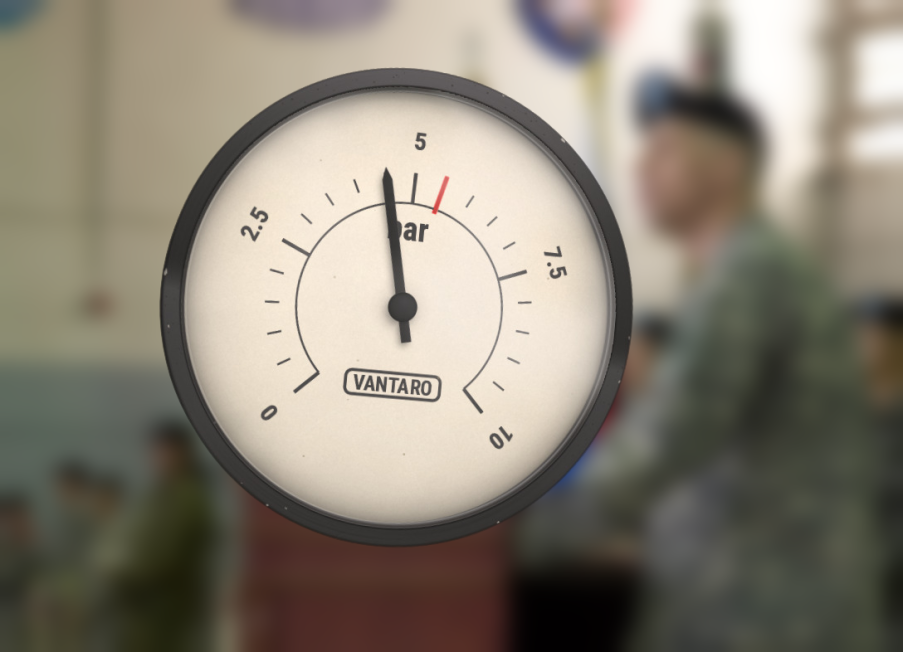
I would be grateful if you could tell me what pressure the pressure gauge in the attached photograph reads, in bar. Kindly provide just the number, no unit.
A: 4.5
